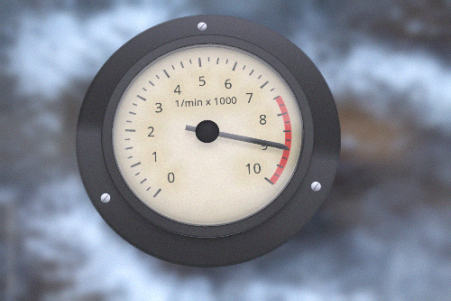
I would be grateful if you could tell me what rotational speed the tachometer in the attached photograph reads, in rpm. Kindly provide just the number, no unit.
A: 9000
